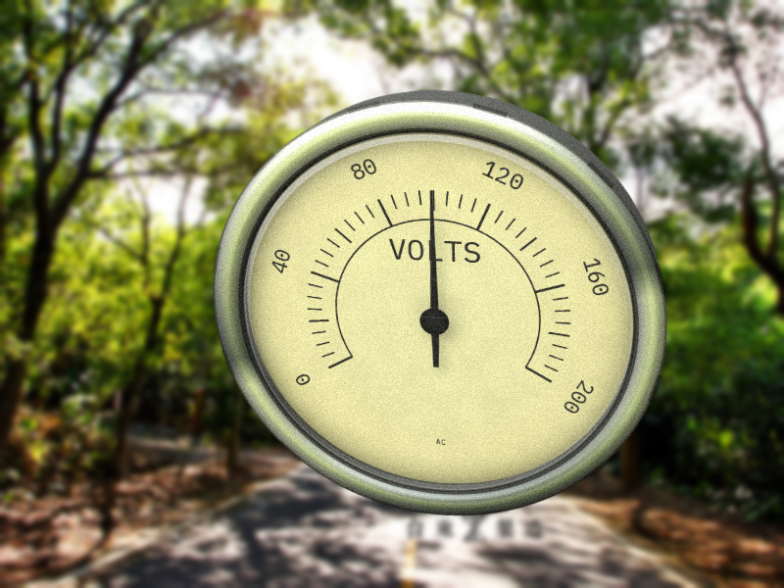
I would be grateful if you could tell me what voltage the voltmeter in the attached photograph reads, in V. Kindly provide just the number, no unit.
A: 100
